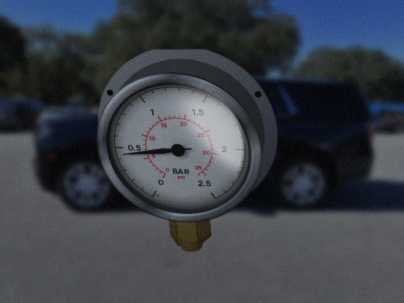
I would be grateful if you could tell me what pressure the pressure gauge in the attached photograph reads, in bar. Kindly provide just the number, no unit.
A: 0.45
